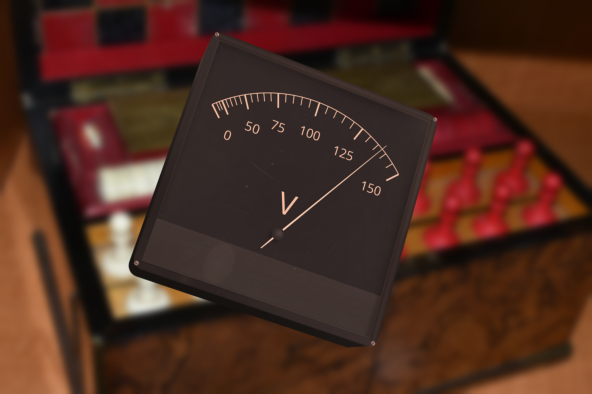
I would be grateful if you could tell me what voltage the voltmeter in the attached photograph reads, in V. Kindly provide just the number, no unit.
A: 137.5
